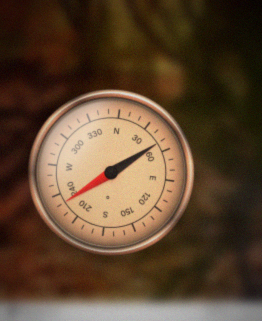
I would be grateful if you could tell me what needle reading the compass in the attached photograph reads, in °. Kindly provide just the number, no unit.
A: 230
